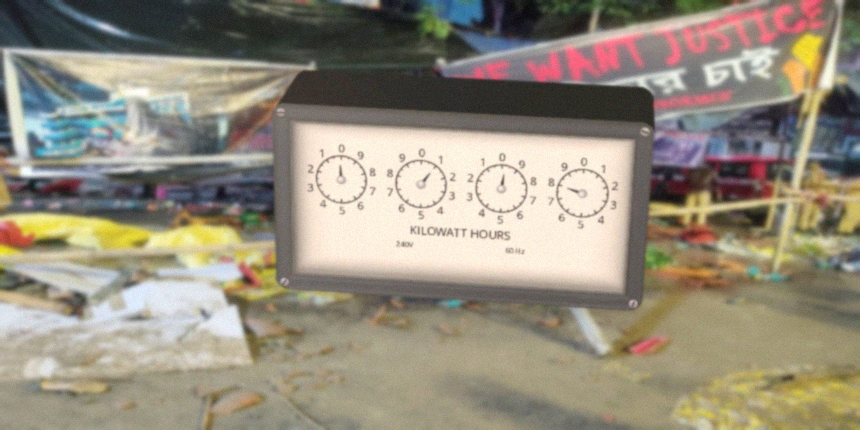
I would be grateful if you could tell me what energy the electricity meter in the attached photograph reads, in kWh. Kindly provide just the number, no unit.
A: 98
